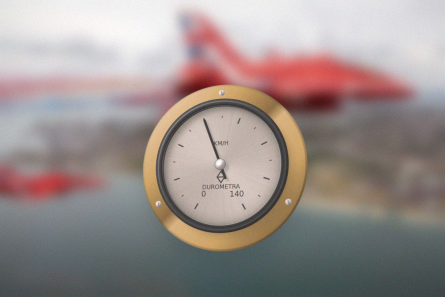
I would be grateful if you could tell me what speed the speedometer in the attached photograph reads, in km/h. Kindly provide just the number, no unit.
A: 60
